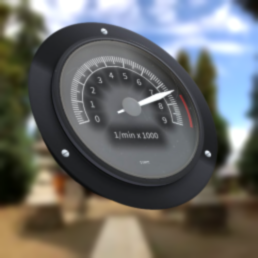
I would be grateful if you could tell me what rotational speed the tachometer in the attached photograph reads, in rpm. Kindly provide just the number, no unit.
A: 7500
